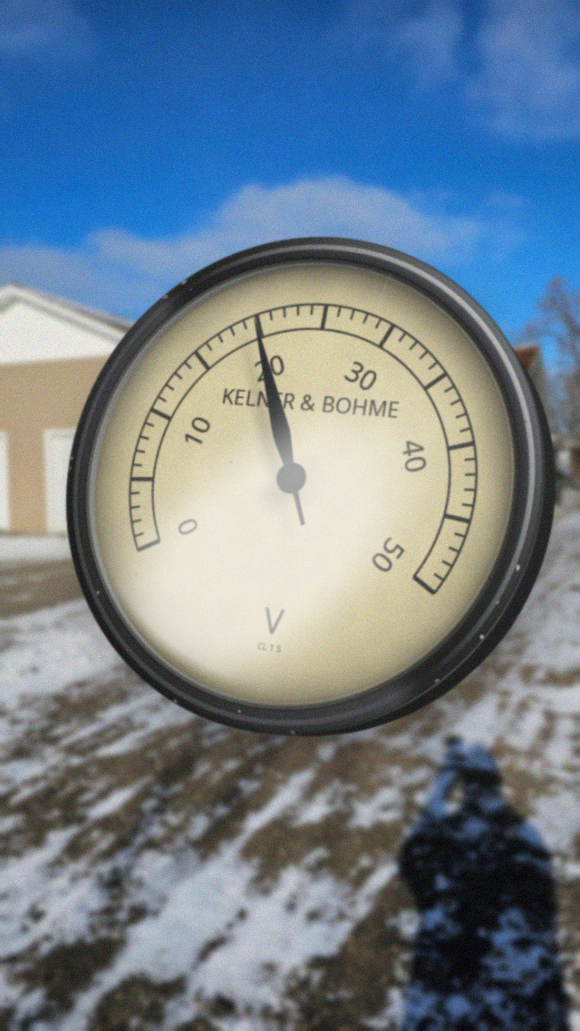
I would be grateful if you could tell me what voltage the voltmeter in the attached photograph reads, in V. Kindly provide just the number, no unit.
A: 20
